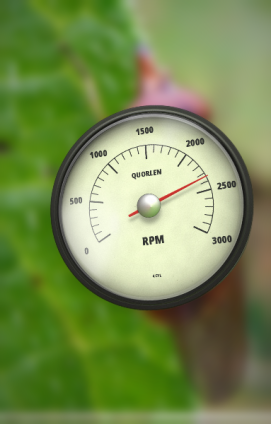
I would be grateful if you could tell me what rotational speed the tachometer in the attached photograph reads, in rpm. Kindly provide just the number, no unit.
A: 2350
